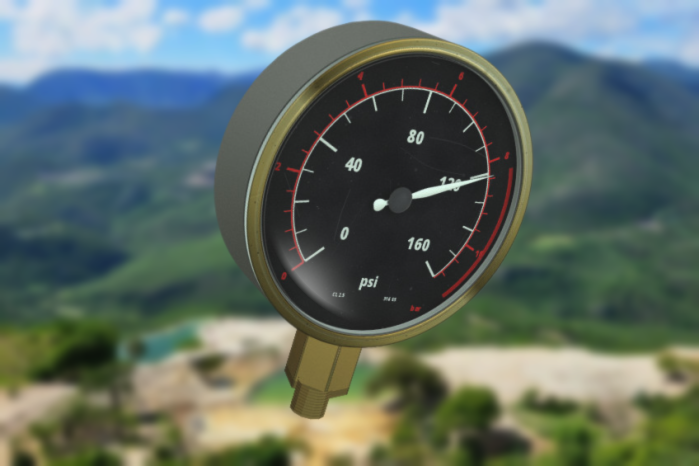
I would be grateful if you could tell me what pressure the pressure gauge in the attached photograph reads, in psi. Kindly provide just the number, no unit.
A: 120
